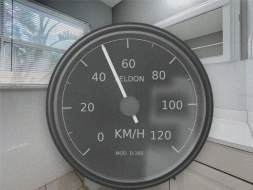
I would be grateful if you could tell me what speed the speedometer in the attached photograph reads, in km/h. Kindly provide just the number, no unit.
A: 50
